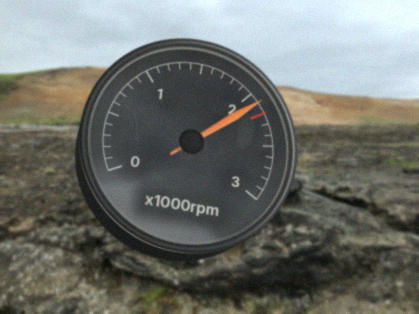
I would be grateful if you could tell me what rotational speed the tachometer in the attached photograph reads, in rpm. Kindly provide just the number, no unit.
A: 2100
